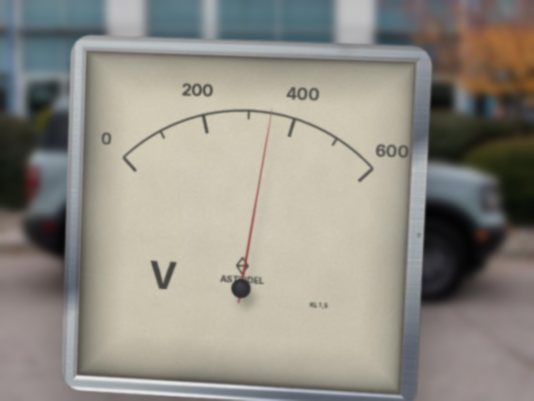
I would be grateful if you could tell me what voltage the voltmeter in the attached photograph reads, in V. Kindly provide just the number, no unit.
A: 350
